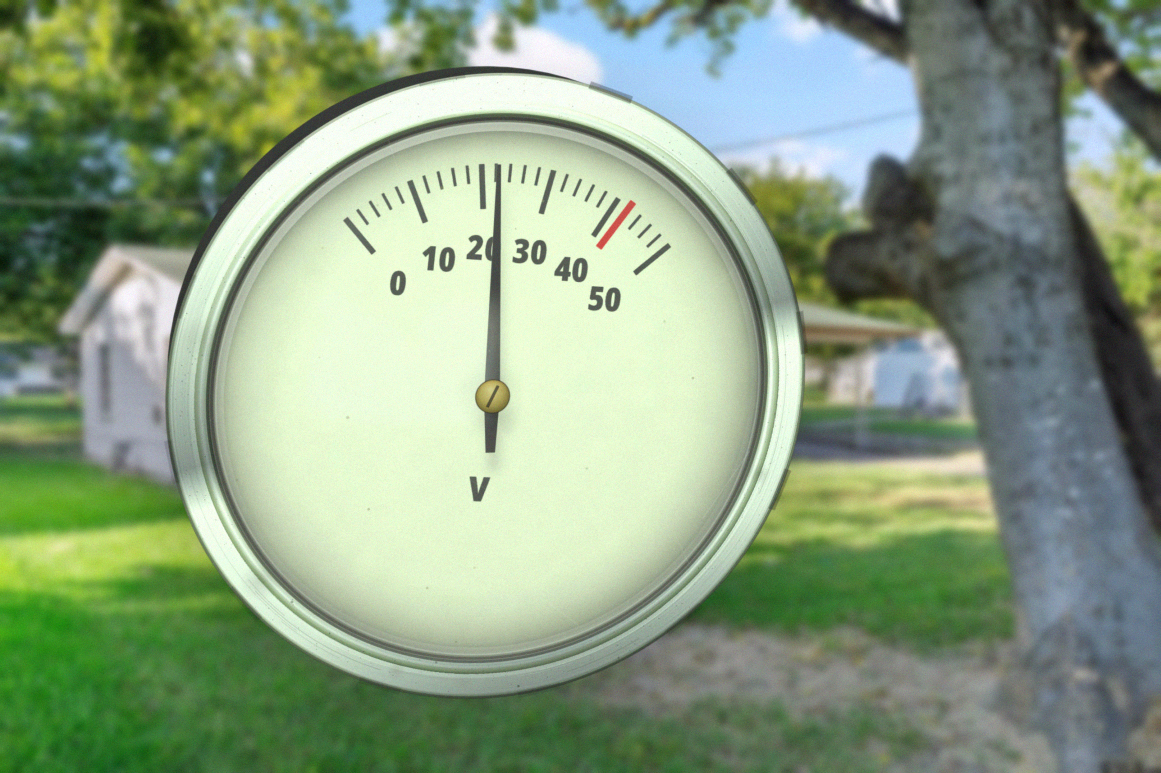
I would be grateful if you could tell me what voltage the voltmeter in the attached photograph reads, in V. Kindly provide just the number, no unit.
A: 22
